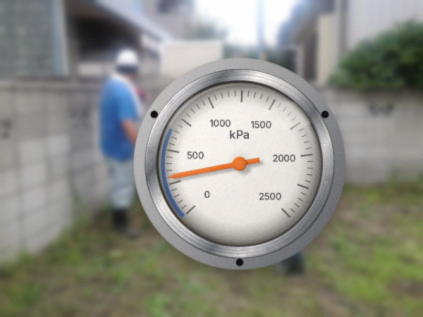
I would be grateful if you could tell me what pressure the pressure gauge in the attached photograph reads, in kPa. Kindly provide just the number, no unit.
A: 300
